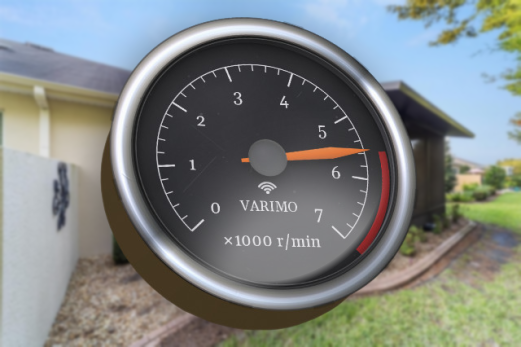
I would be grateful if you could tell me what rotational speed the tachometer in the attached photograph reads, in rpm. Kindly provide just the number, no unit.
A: 5600
